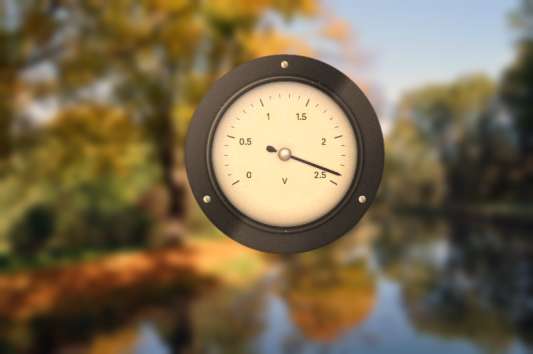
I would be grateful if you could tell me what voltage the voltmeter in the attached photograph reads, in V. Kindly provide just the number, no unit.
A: 2.4
